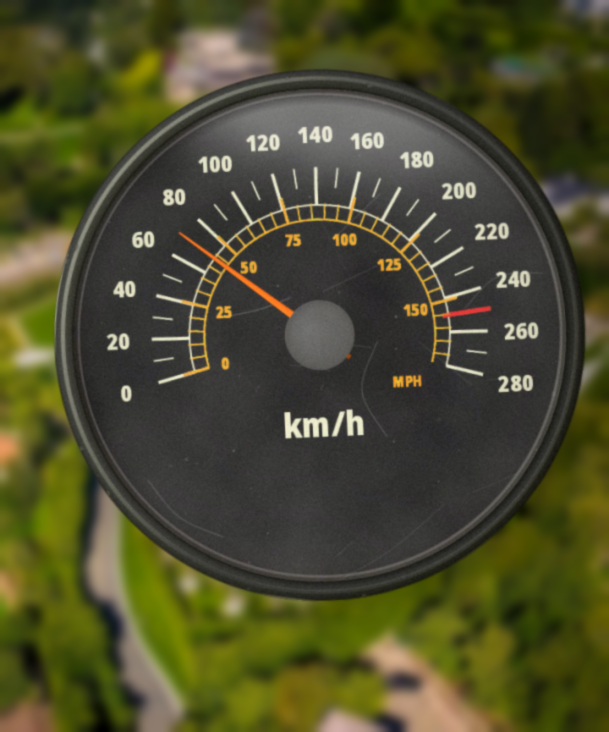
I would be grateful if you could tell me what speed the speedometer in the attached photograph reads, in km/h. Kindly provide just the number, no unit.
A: 70
